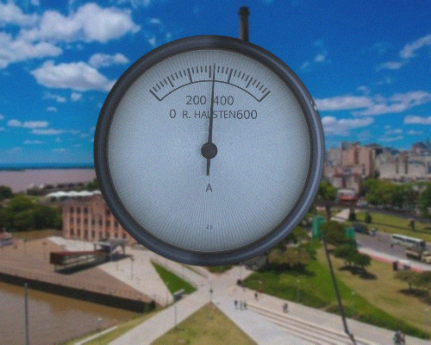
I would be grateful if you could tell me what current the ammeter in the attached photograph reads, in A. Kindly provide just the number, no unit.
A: 320
